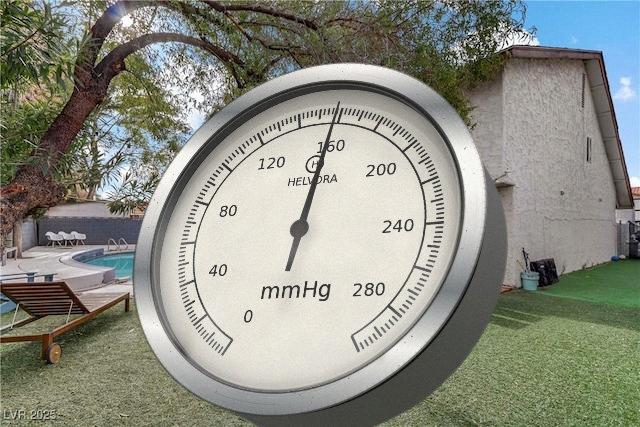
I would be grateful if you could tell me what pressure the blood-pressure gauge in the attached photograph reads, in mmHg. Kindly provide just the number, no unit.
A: 160
